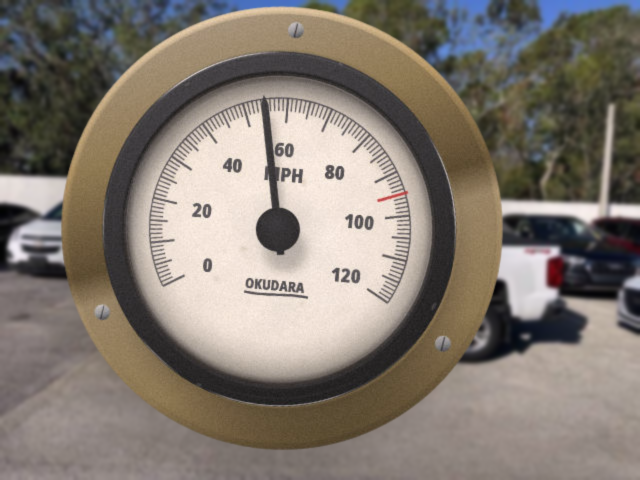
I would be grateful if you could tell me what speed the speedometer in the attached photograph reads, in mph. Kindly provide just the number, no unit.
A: 55
